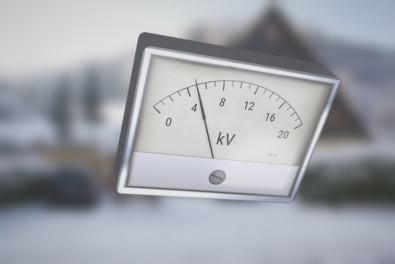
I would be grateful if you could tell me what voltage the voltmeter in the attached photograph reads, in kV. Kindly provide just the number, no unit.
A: 5
